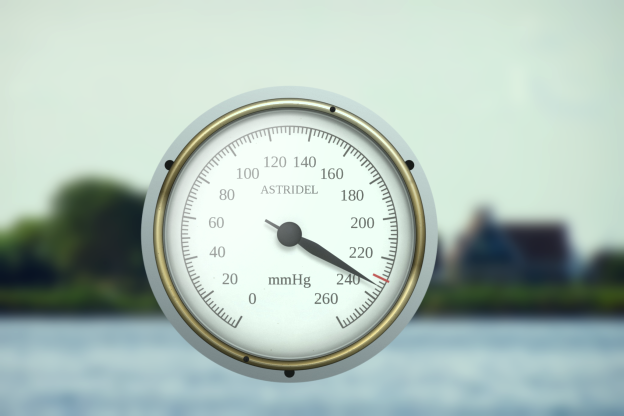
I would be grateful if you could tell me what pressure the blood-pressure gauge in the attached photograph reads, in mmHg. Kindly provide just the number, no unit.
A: 234
